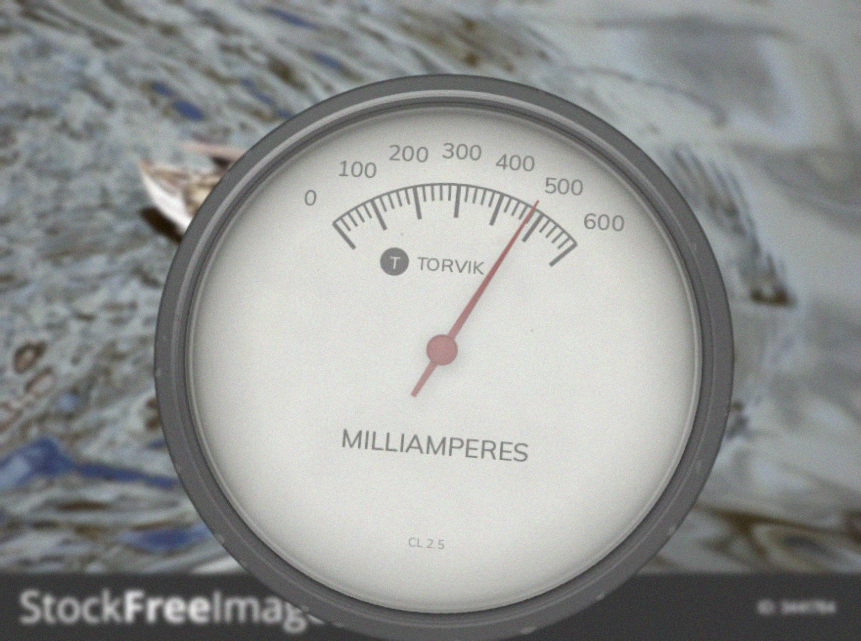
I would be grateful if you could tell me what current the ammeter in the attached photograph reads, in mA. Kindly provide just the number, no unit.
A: 480
